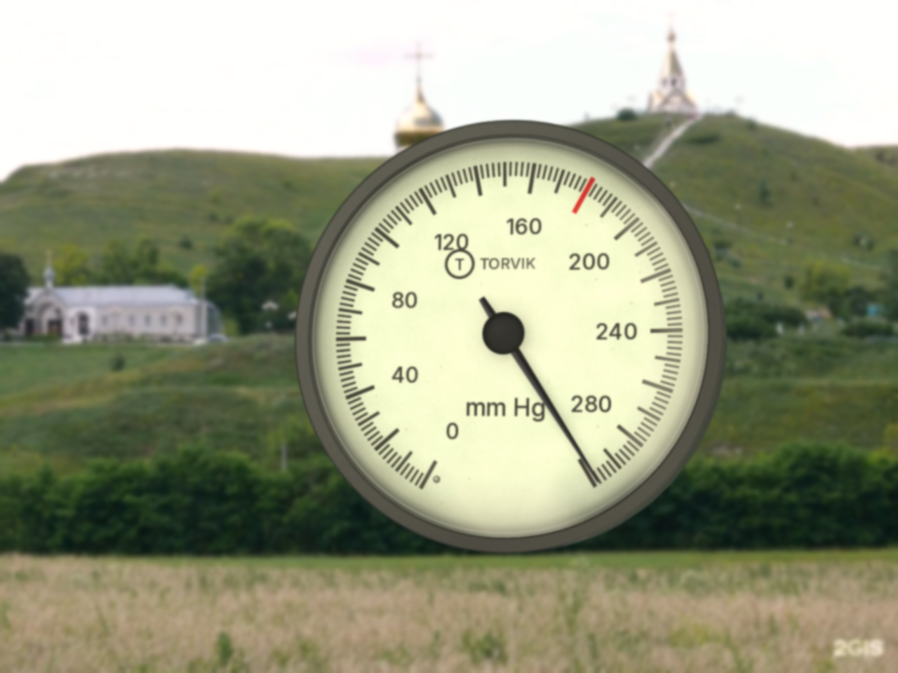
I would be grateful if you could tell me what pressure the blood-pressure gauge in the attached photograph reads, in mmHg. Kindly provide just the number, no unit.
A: 298
